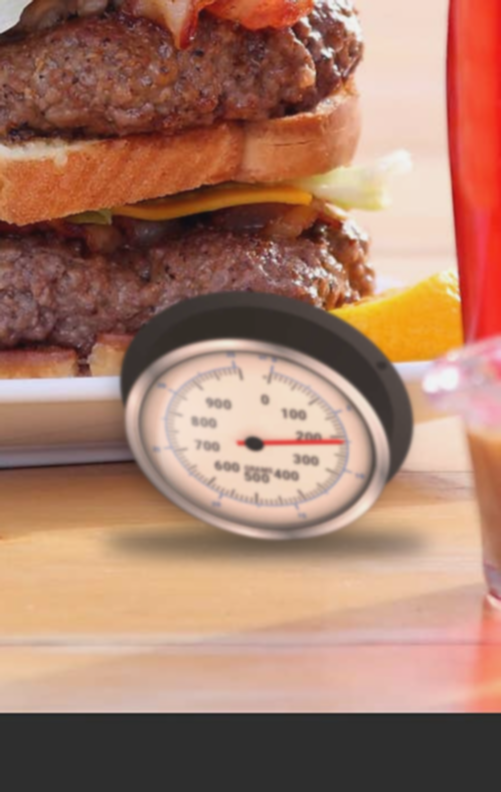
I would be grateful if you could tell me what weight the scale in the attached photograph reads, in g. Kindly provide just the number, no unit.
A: 200
